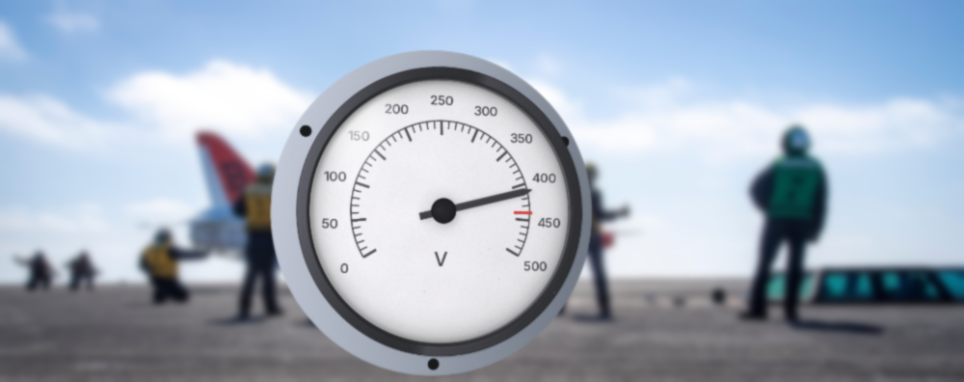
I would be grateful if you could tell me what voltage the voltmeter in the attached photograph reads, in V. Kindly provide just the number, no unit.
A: 410
